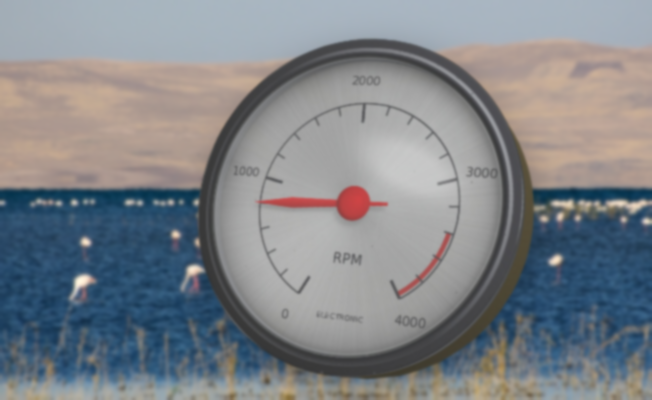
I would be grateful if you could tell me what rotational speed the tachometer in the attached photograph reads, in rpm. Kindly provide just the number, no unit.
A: 800
